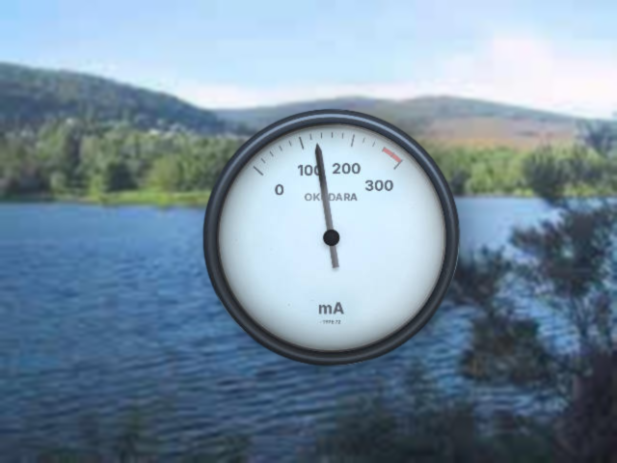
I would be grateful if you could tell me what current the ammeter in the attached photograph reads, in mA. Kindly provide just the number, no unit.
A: 130
